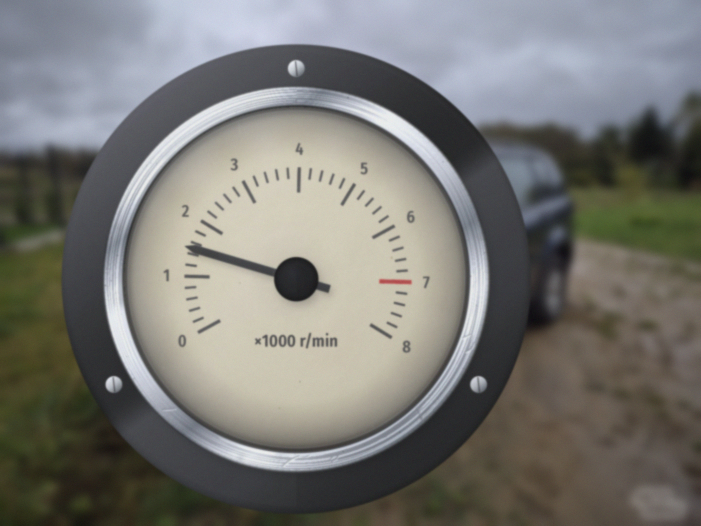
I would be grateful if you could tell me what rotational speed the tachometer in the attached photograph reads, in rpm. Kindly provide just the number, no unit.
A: 1500
